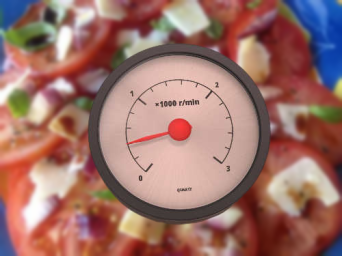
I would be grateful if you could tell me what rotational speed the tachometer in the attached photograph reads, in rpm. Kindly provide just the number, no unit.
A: 400
